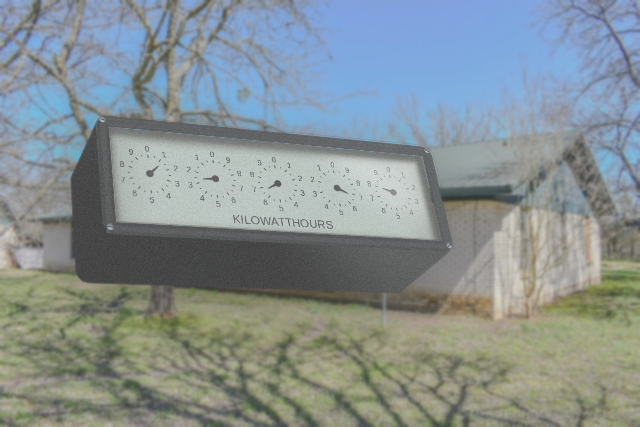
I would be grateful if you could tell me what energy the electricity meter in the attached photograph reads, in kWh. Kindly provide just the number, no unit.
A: 12668
